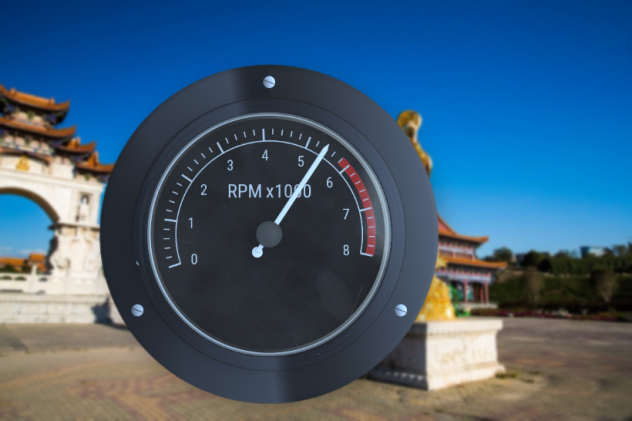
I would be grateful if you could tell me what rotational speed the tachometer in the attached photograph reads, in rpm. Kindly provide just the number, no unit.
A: 5400
